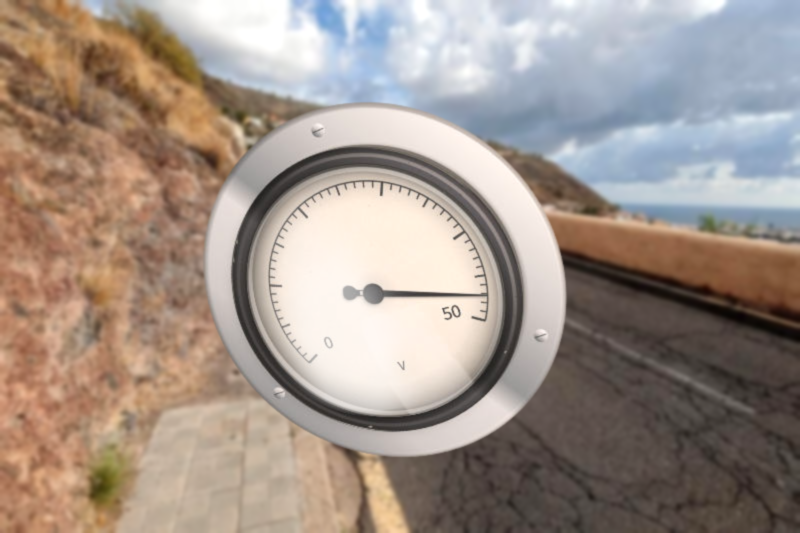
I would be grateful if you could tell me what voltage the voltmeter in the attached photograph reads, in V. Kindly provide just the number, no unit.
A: 47
